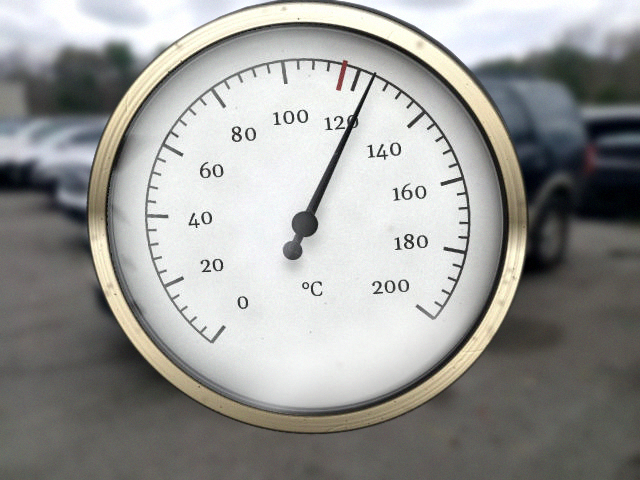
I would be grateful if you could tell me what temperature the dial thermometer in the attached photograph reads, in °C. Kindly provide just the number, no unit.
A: 124
